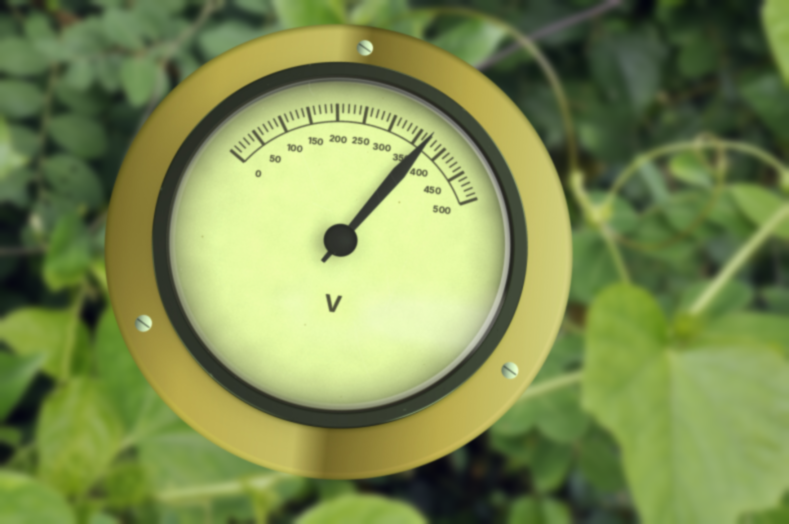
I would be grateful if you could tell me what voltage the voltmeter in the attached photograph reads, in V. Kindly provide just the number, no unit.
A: 370
